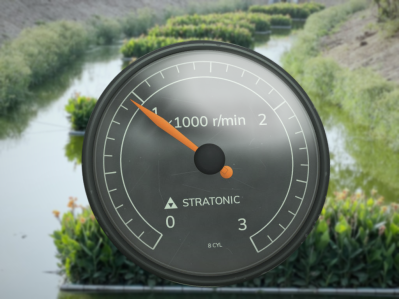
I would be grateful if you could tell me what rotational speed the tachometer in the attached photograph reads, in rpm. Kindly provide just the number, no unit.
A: 950
